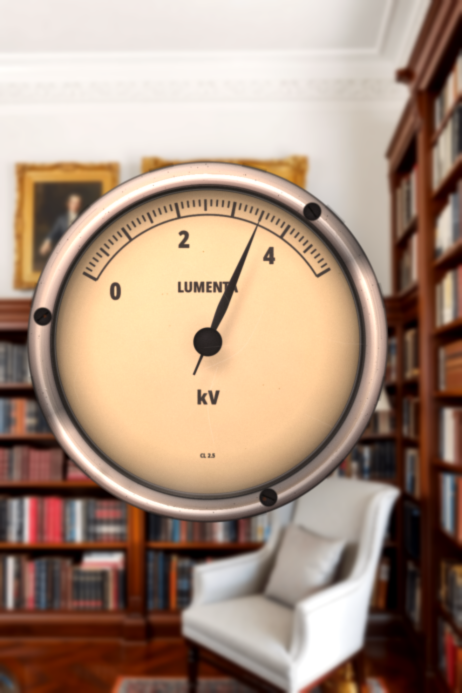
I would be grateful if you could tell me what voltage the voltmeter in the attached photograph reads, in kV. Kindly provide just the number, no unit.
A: 3.5
